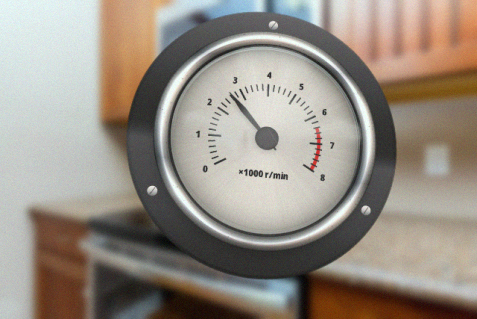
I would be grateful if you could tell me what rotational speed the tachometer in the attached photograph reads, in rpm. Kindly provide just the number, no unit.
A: 2600
